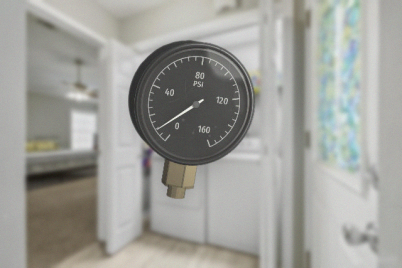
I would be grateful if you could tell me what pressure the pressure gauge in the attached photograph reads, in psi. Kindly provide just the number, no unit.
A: 10
